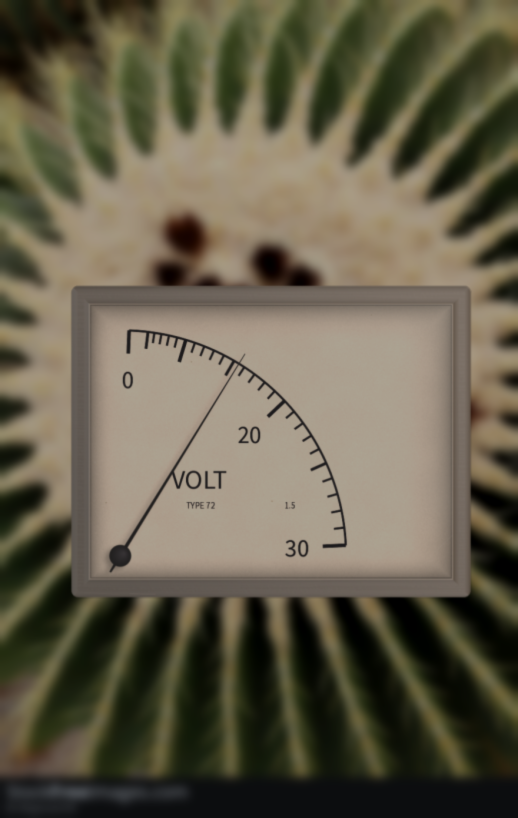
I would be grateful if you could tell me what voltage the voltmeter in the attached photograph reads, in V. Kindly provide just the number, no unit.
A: 15.5
